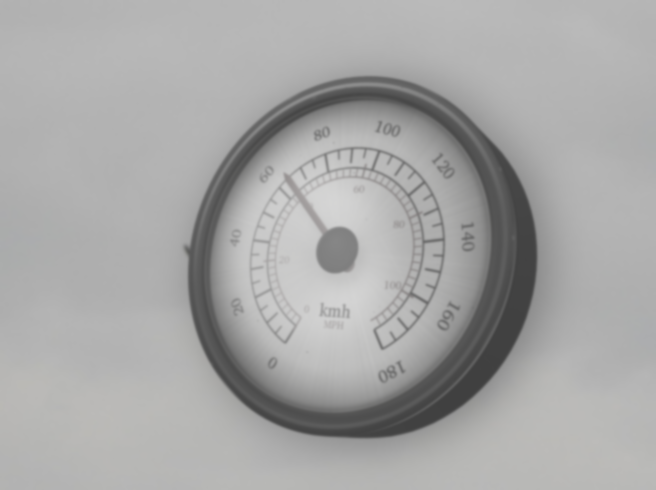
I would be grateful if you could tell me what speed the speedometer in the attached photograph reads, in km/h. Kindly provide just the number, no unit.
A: 65
